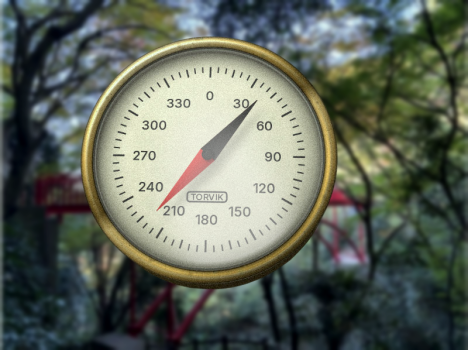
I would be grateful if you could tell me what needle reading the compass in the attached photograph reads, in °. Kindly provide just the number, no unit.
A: 220
